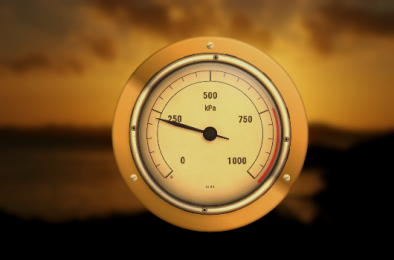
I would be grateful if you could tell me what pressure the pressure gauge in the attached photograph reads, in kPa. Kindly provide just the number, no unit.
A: 225
